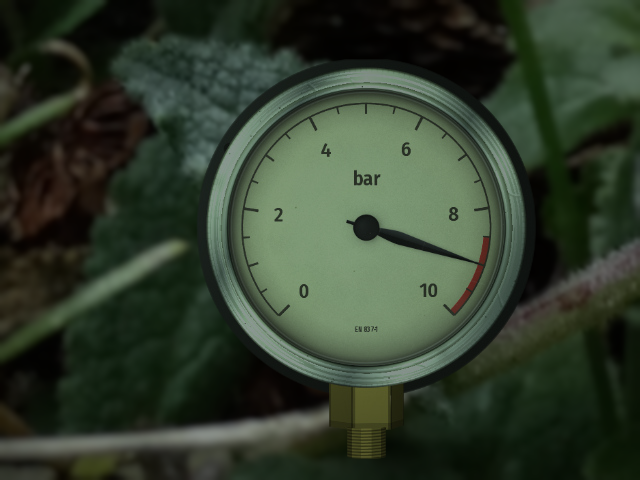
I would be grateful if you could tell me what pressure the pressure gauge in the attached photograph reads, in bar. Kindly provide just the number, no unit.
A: 9
